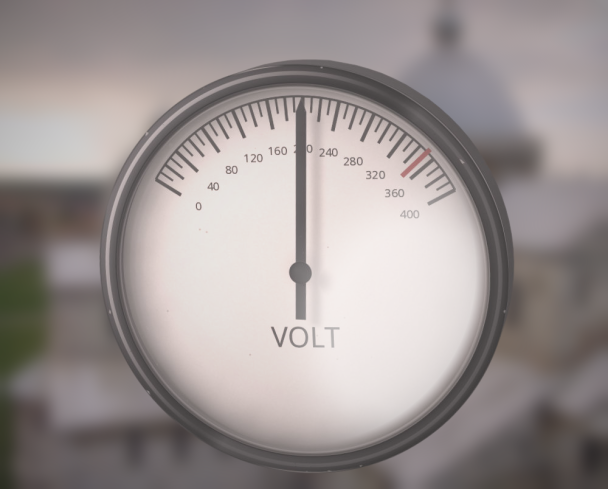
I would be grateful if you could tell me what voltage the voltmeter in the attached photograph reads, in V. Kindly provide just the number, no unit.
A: 200
